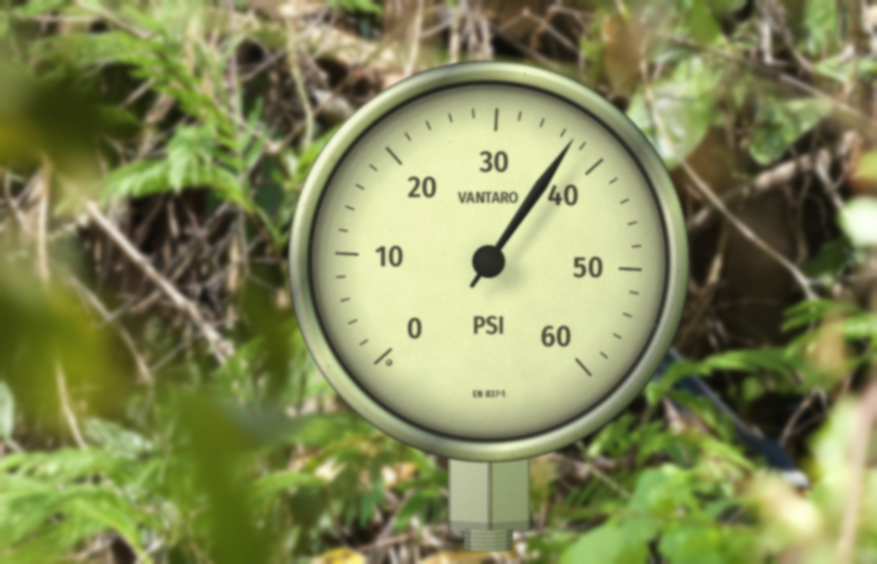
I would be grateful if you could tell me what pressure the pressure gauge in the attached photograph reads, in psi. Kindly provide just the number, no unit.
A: 37
